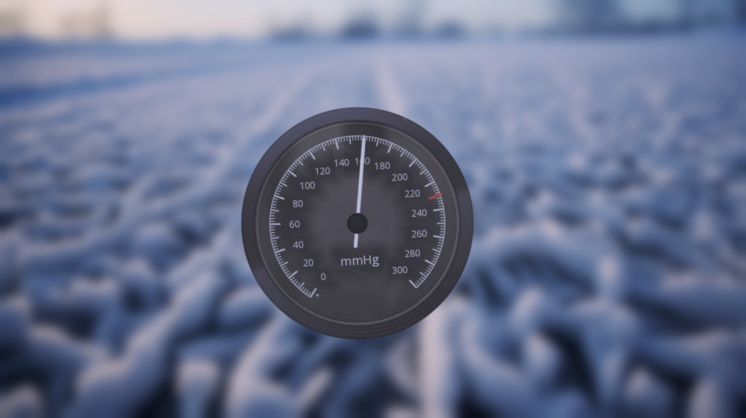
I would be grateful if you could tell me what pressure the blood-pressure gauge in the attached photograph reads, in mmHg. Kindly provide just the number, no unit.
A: 160
